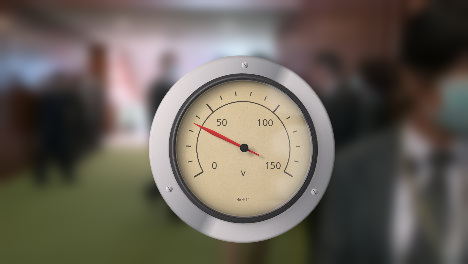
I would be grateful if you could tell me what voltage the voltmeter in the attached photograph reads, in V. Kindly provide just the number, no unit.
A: 35
